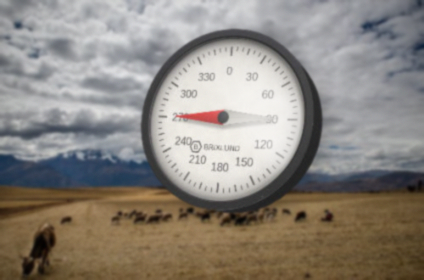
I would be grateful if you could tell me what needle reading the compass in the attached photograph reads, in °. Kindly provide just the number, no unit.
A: 270
